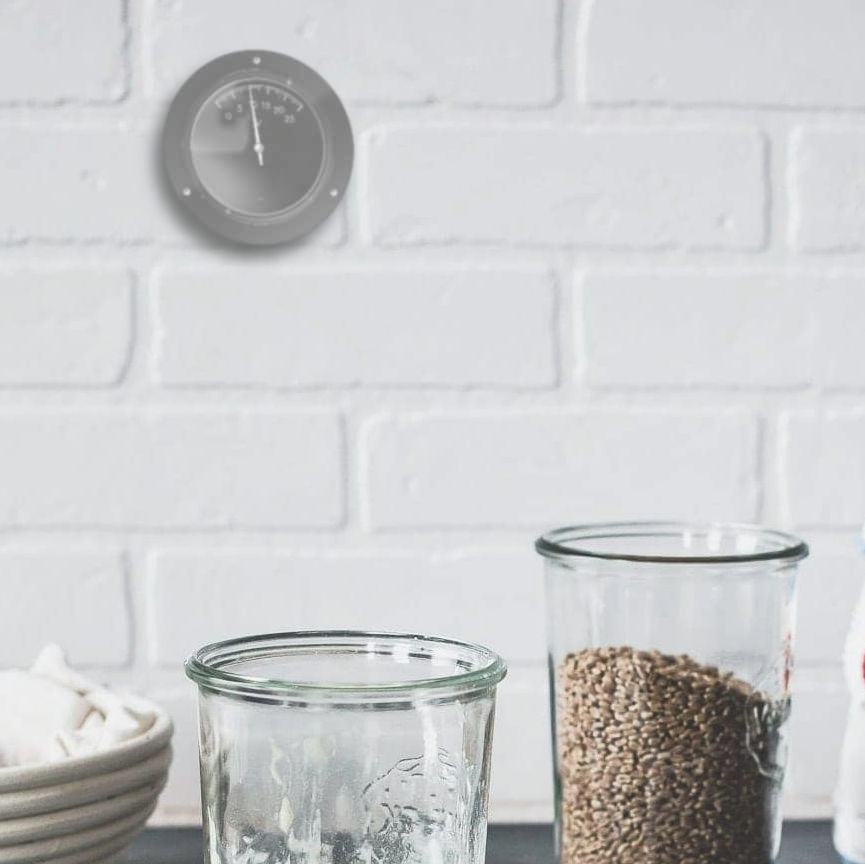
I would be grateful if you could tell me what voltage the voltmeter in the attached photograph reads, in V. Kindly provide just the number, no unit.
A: 10
